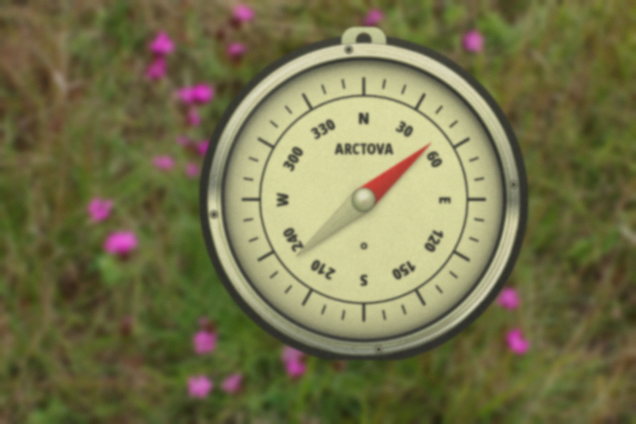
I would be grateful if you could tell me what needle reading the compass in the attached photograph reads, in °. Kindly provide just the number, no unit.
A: 50
